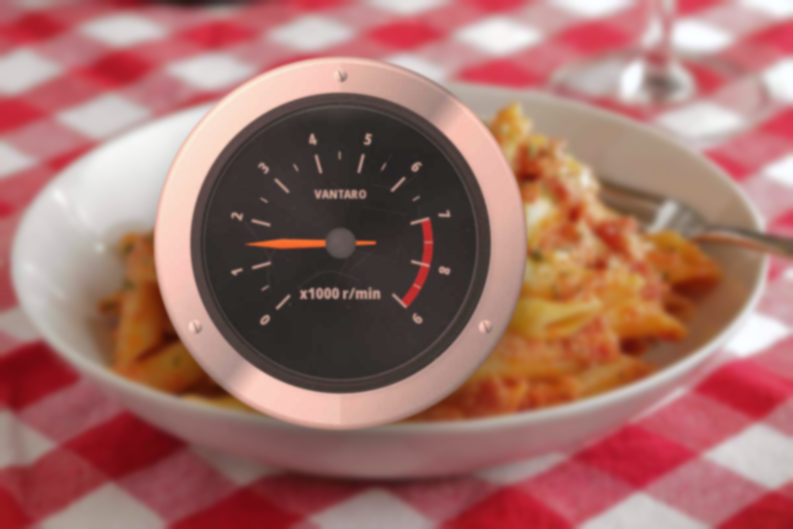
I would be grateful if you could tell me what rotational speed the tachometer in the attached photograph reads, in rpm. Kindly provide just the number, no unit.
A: 1500
